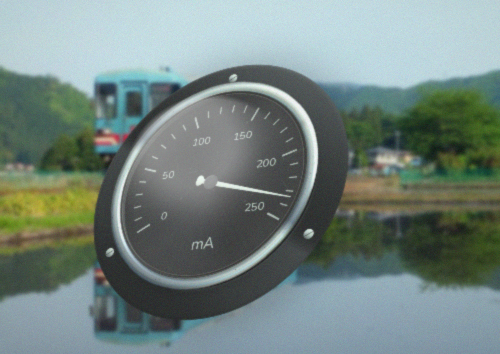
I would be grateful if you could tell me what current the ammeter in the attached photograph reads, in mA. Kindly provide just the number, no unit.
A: 235
